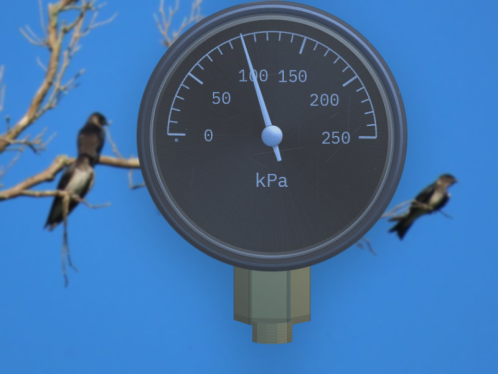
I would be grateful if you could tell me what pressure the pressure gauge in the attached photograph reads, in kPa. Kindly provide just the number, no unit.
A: 100
